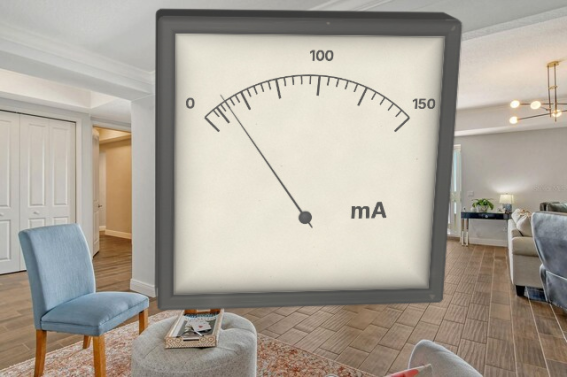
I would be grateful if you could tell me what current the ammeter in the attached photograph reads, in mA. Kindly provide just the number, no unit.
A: 35
